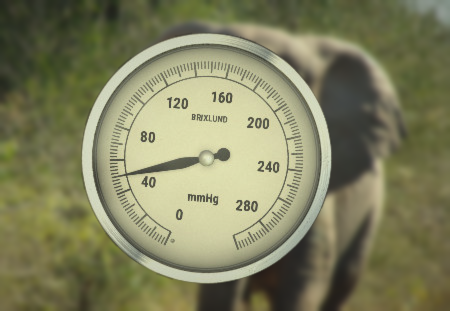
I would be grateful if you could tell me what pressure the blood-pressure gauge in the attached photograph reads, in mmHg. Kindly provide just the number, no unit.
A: 50
